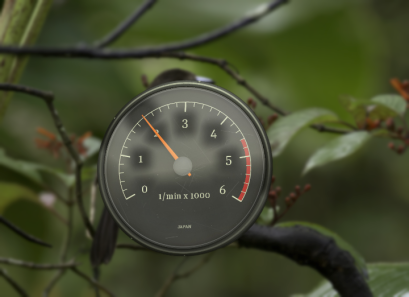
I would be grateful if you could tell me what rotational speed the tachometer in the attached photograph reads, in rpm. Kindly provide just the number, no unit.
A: 2000
